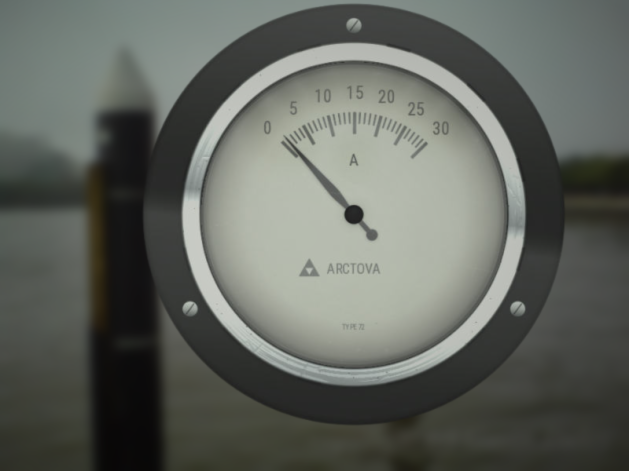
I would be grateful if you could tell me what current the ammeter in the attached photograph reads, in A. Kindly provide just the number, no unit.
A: 1
